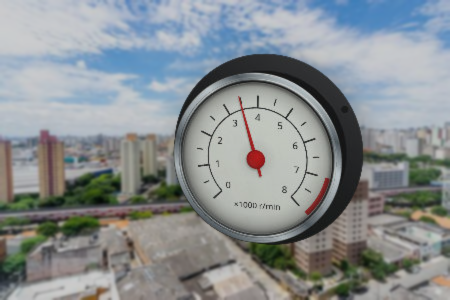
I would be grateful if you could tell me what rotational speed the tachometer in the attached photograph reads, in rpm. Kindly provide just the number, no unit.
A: 3500
